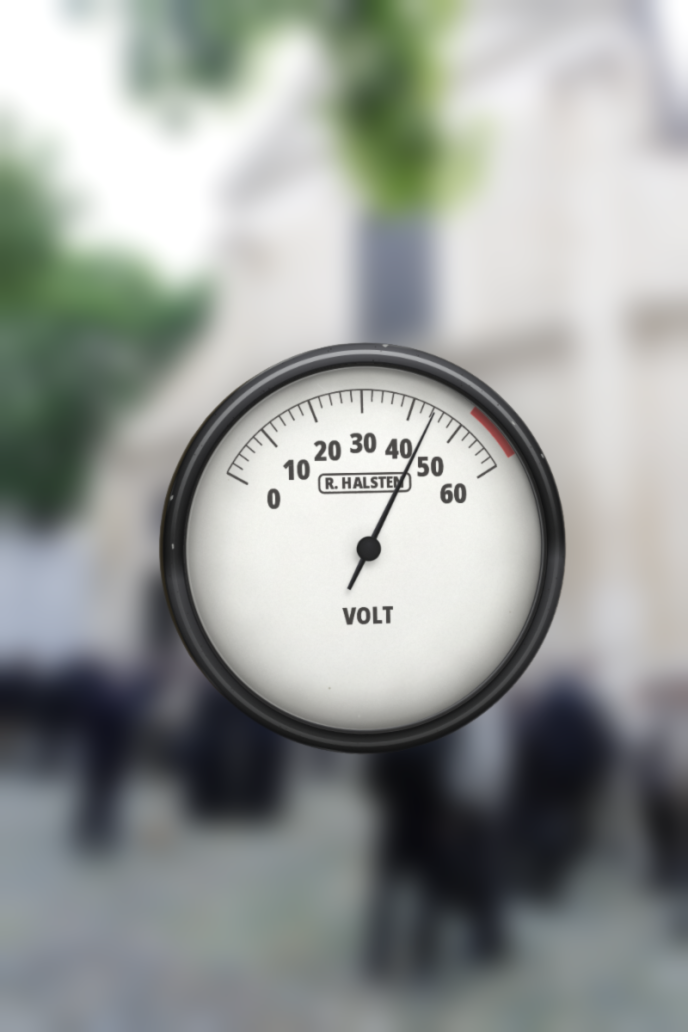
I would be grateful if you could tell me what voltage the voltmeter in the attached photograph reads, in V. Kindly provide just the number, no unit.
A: 44
